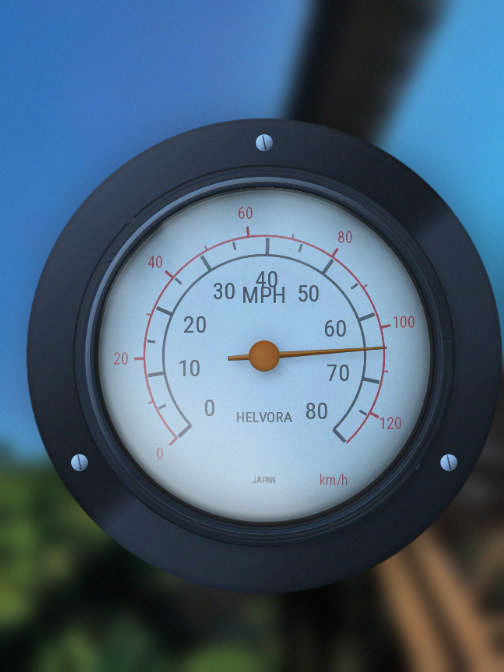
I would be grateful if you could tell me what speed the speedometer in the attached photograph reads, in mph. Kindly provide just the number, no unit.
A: 65
